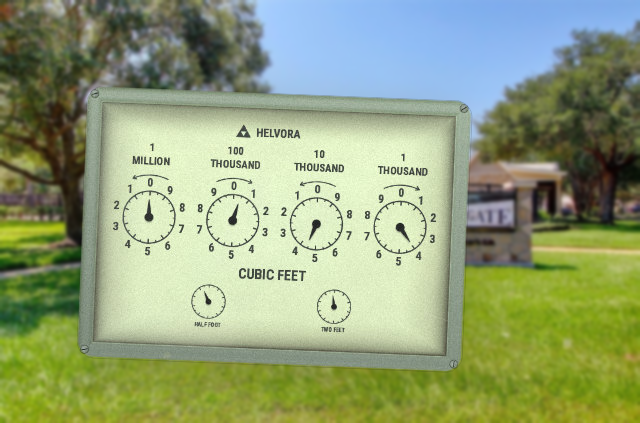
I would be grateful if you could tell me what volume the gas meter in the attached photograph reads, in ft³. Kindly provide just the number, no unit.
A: 4400
